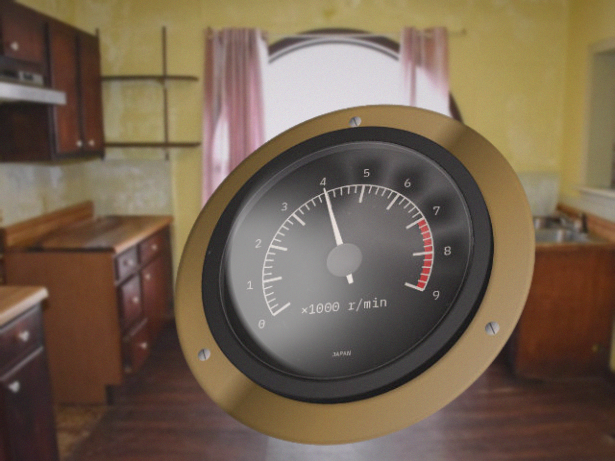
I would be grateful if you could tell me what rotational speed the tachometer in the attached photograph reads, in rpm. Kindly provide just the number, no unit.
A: 4000
